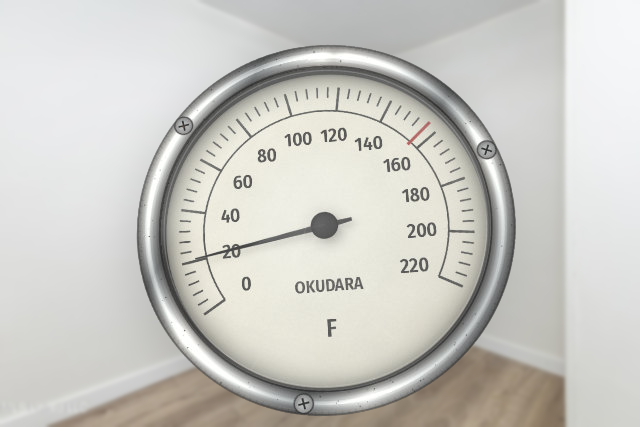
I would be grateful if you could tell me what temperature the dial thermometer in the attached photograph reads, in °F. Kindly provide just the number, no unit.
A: 20
